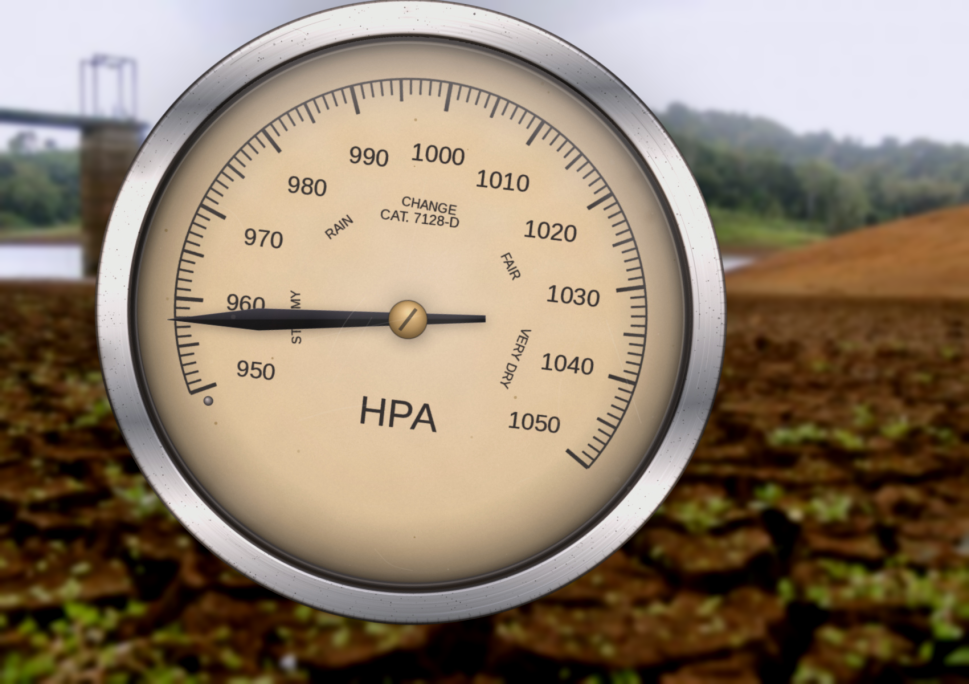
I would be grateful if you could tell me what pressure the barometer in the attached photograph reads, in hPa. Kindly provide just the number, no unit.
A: 958
